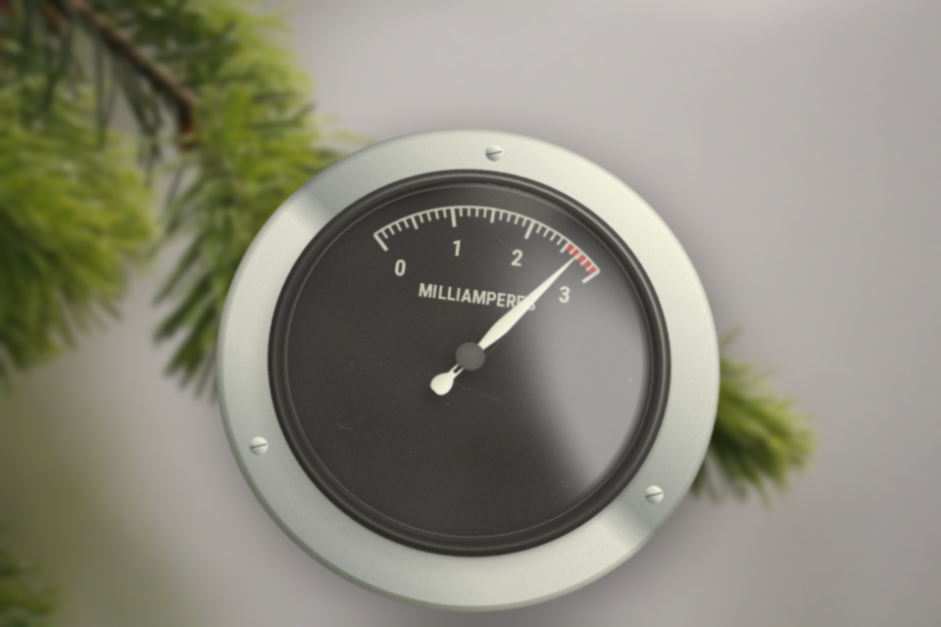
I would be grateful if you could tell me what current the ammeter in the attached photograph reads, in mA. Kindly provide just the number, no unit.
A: 2.7
